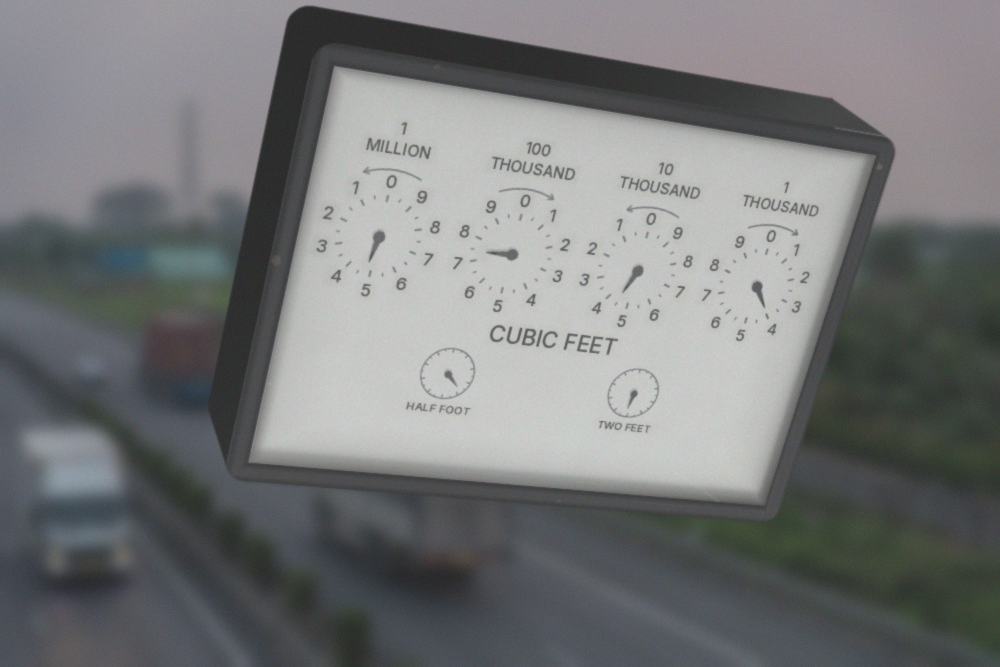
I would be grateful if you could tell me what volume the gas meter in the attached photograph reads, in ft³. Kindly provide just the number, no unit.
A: 474400
